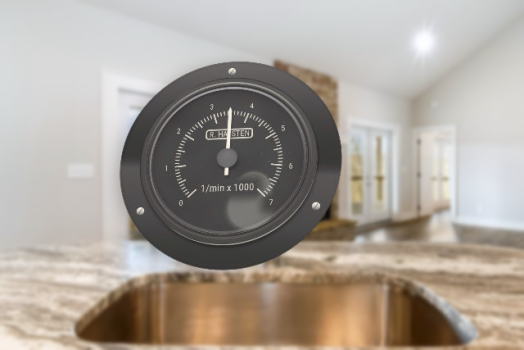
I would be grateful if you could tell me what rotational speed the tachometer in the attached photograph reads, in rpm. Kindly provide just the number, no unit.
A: 3500
